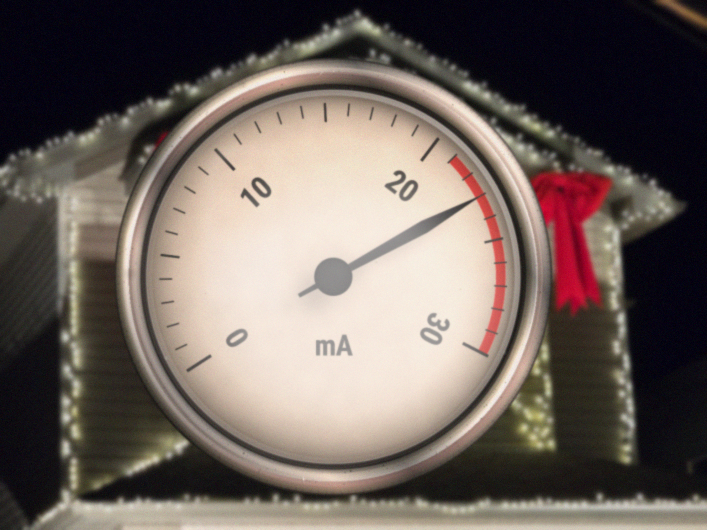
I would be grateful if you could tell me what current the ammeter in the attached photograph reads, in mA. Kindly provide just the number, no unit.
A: 23
